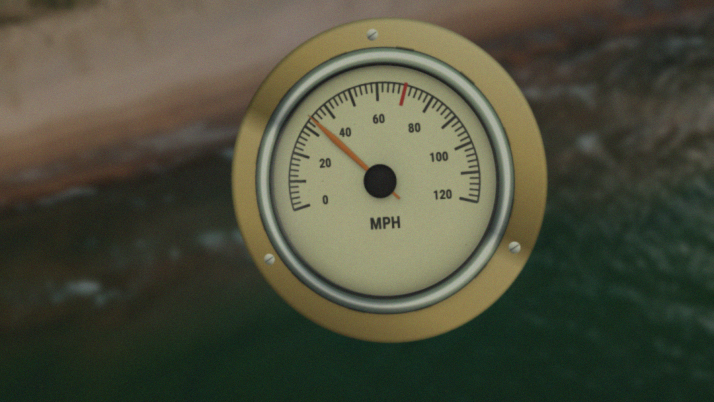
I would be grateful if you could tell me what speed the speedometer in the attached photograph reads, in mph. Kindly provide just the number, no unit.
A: 34
